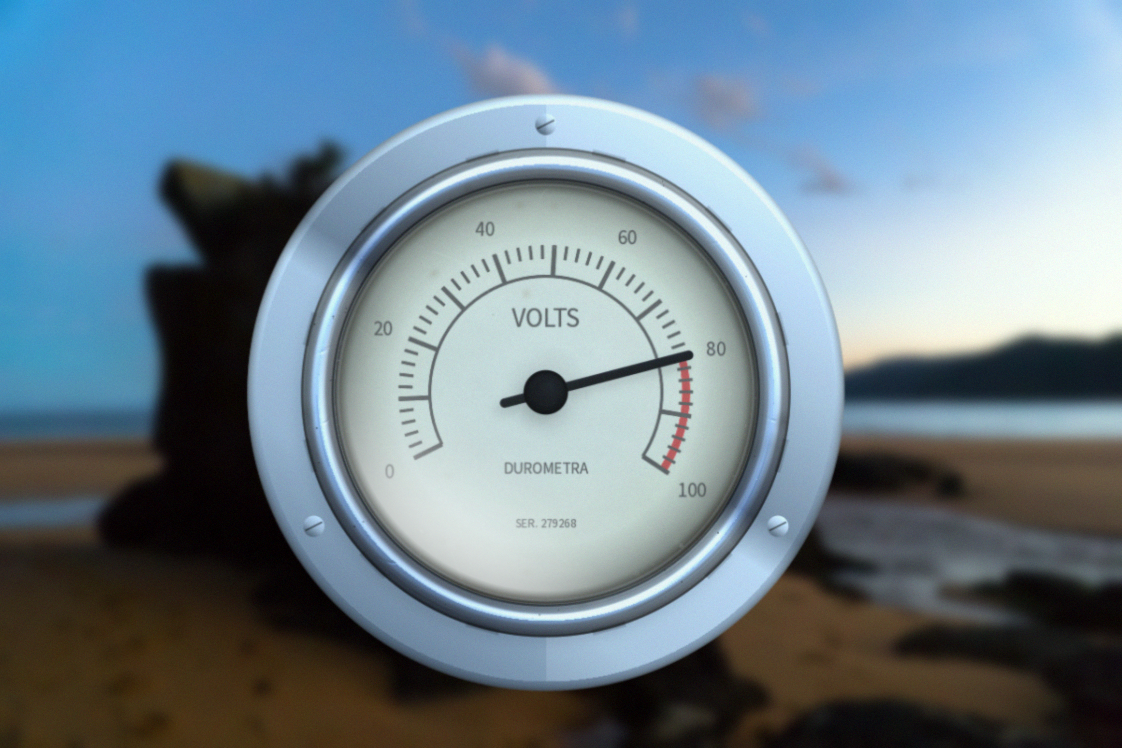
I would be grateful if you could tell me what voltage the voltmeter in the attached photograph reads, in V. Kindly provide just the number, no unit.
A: 80
